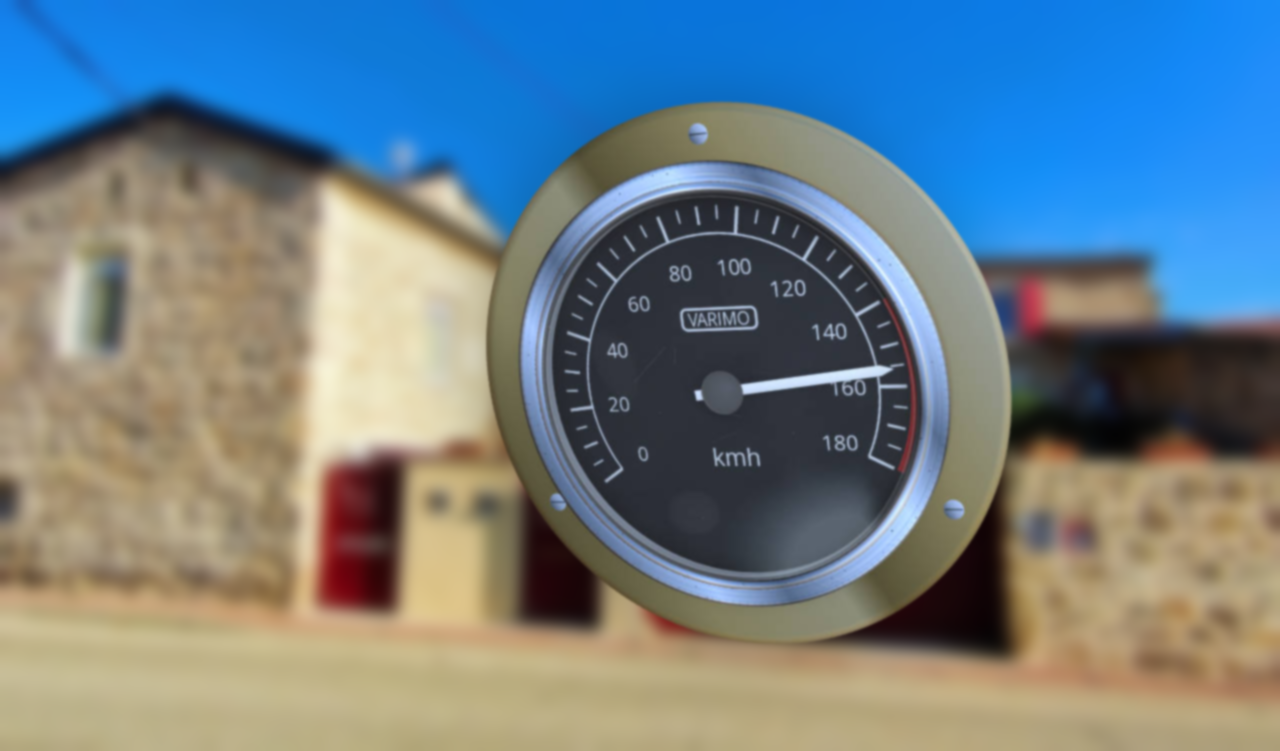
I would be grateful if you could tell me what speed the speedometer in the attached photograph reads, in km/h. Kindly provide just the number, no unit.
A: 155
